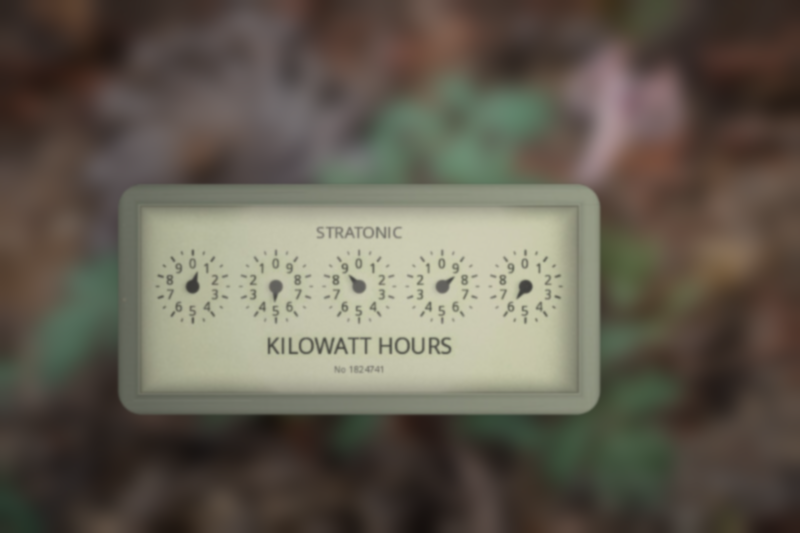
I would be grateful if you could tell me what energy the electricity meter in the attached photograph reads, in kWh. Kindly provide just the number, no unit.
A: 4886
